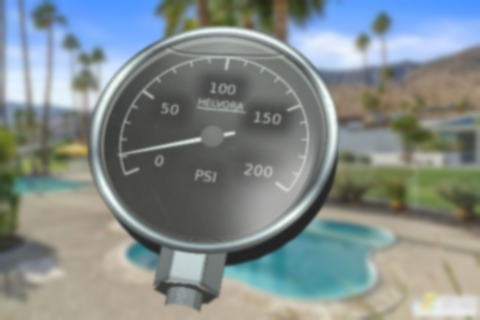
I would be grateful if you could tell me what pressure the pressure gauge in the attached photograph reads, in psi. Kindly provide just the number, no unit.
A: 10
